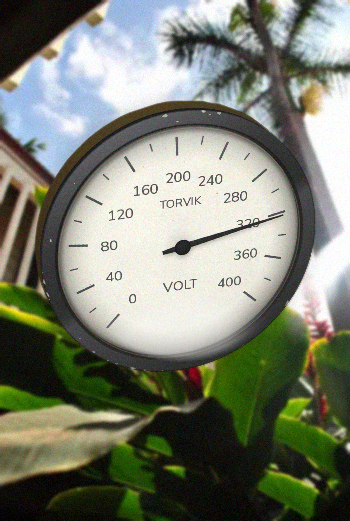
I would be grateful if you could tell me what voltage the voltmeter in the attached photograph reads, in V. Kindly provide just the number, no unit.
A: 320
